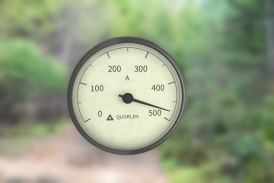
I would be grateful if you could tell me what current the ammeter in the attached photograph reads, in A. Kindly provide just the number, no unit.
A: 475
